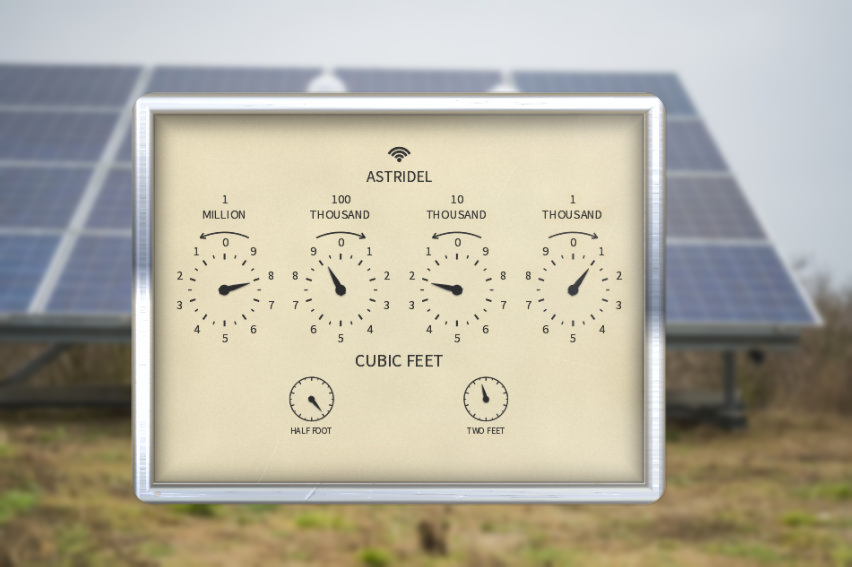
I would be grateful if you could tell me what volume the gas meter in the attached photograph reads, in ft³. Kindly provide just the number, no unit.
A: 792100
